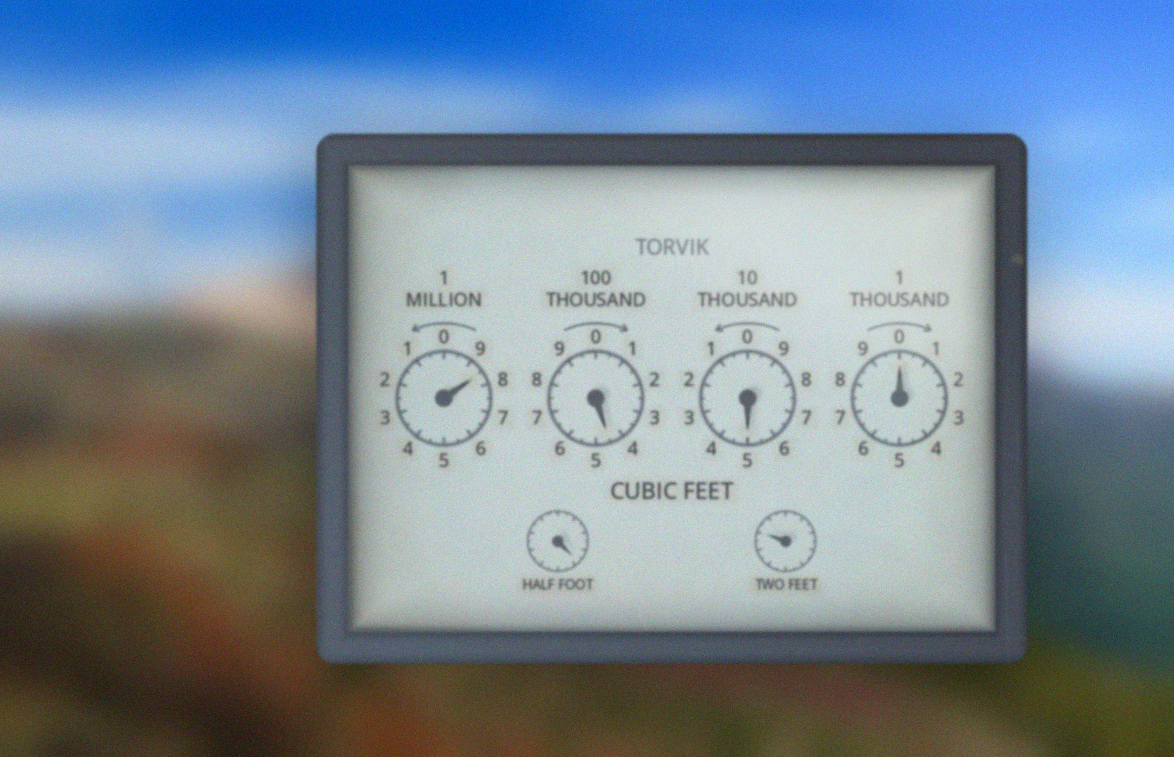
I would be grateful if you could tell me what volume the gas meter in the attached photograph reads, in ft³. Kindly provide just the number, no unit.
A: 845000
